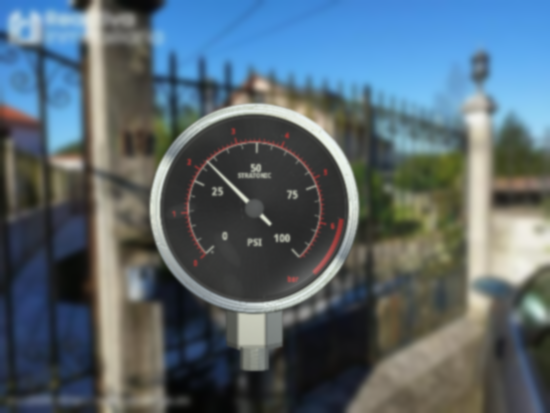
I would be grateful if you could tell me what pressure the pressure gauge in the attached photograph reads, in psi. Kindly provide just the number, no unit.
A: 32.5
